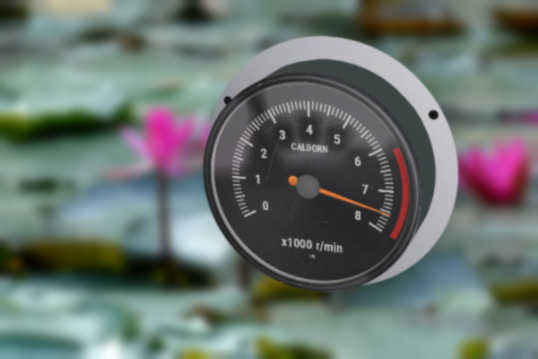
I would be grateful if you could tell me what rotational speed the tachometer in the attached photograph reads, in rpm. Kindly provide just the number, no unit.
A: 7500
